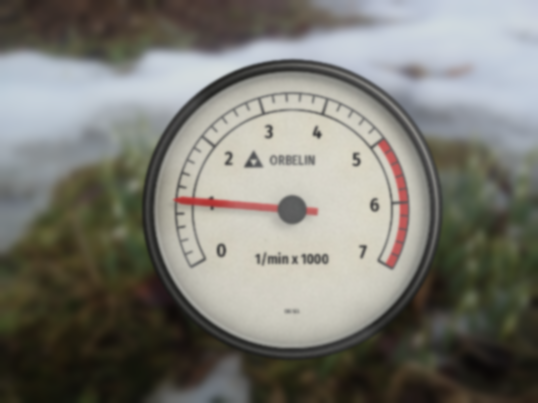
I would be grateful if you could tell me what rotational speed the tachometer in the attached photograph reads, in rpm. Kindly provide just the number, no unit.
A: 1000
